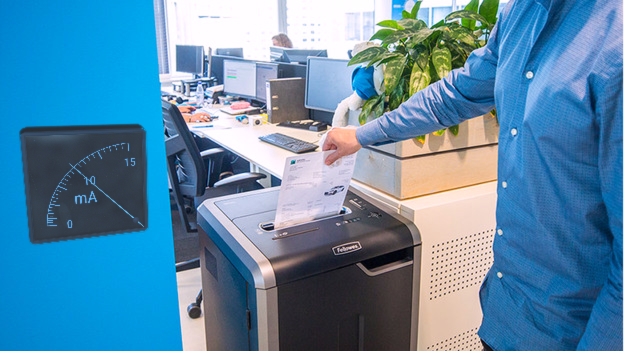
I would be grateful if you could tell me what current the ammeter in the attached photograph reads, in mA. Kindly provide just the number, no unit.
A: 10
